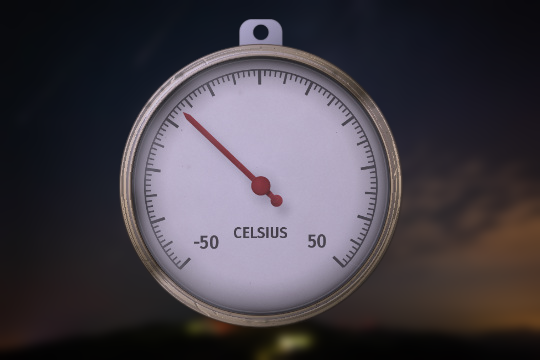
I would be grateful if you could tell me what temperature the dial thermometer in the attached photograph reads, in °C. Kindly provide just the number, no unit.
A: -17
